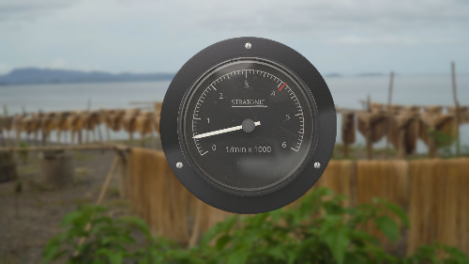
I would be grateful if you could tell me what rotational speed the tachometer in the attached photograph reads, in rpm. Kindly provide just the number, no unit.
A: 500
